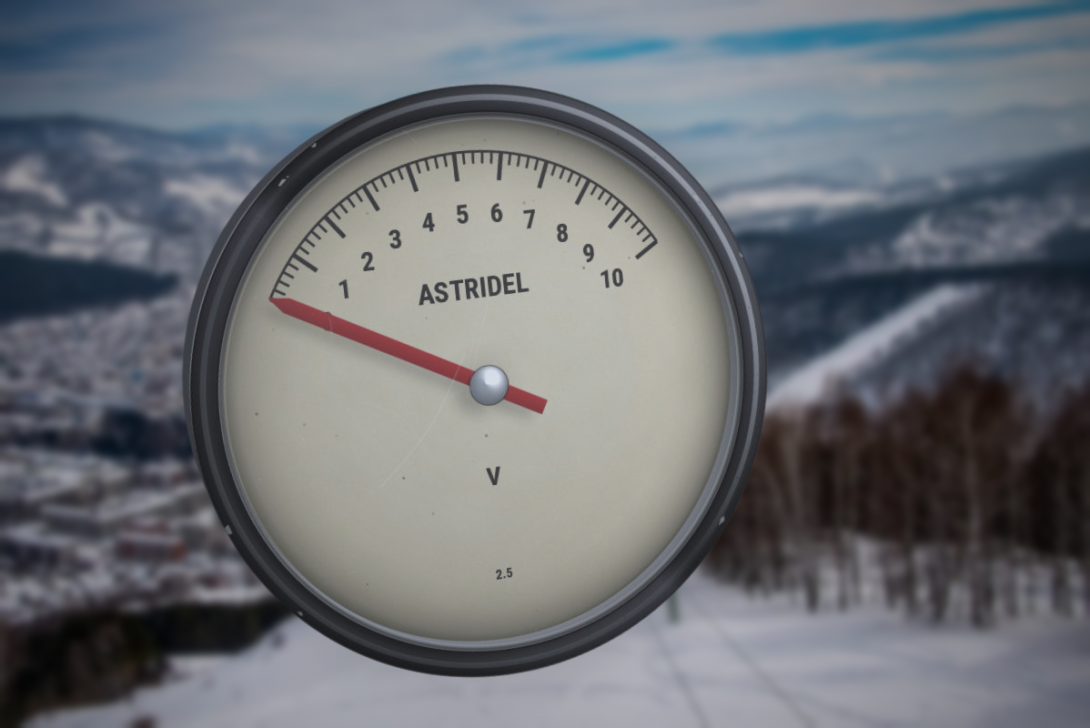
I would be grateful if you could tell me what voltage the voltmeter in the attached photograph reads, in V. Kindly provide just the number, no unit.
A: 0
